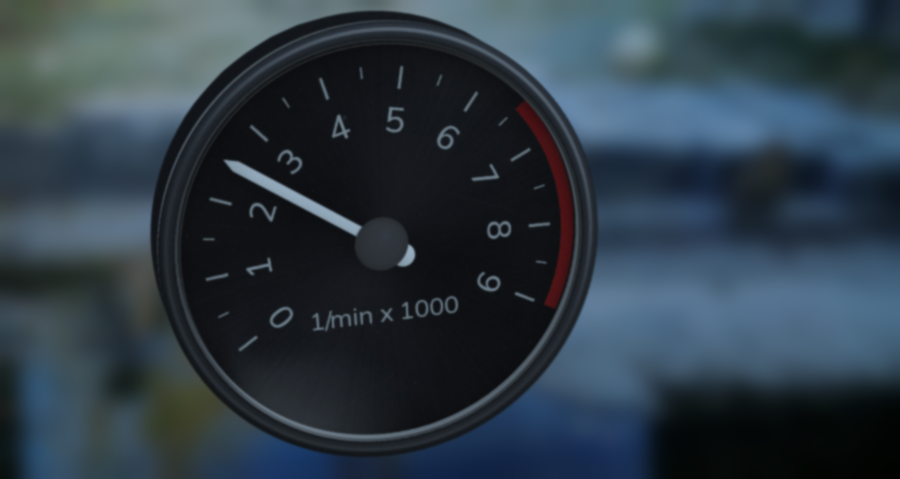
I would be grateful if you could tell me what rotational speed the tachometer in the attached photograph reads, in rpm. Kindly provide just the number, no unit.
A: 2500
